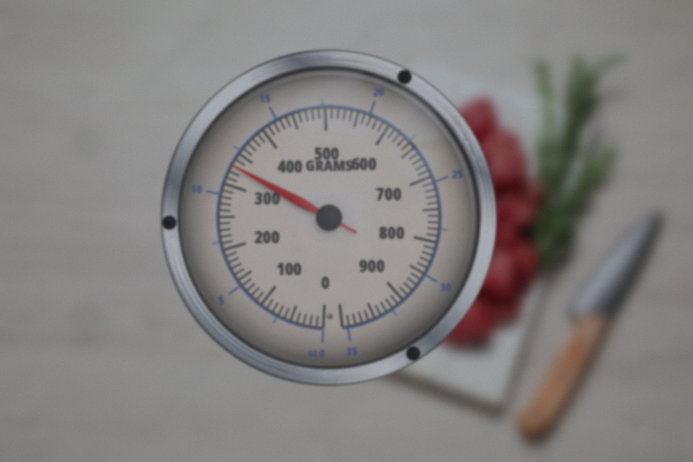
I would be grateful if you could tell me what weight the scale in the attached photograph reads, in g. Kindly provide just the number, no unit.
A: 330
